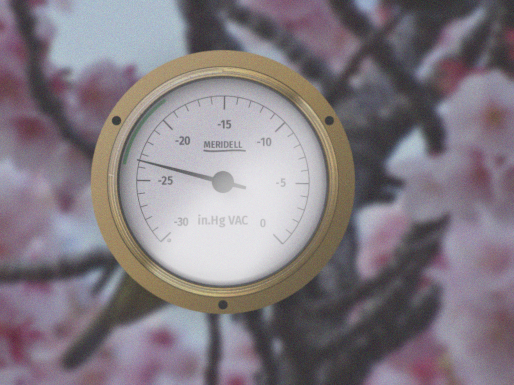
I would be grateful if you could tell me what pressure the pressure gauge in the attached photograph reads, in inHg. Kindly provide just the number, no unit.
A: -23.5
